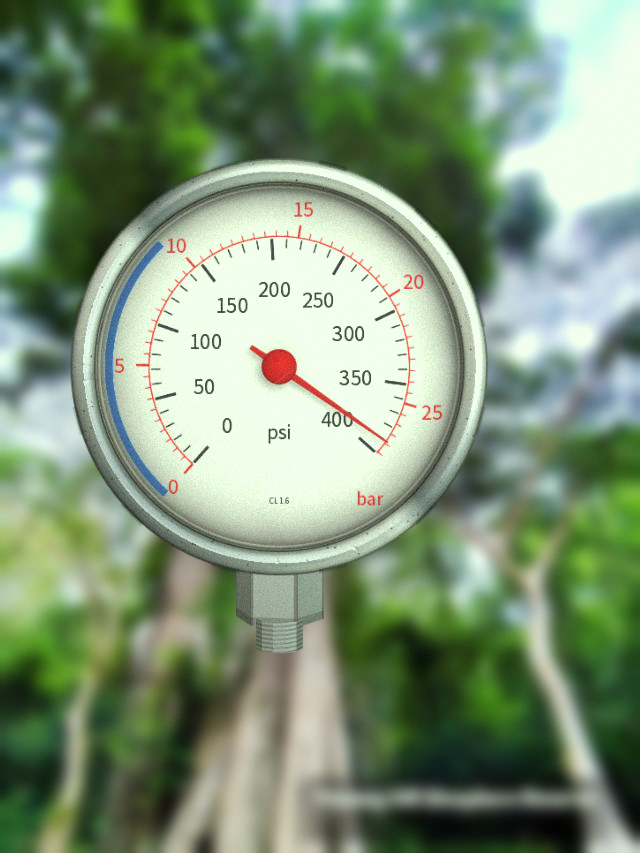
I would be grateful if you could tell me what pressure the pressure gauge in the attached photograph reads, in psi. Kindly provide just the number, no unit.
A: 390
